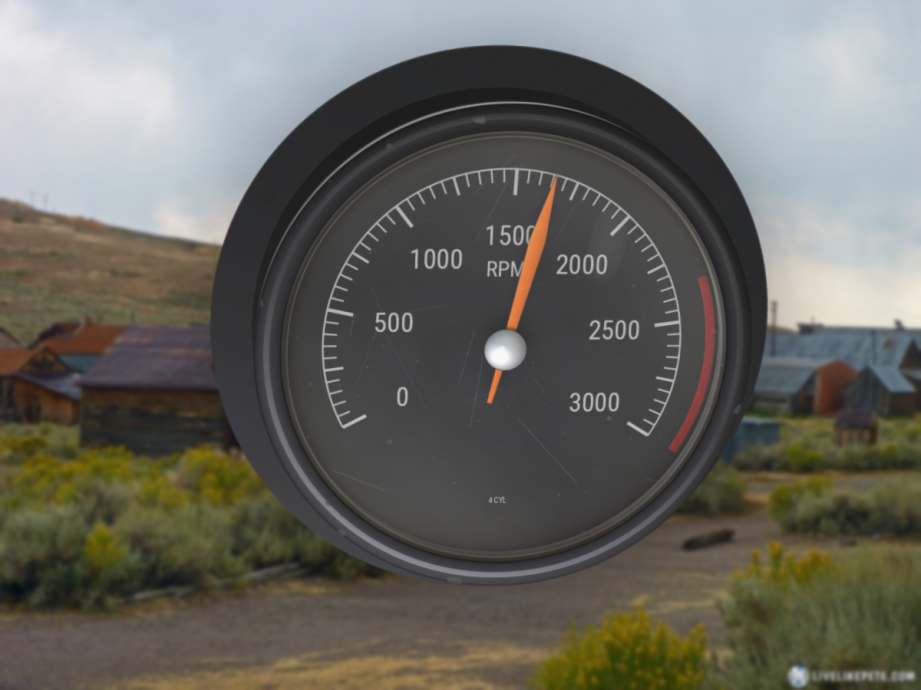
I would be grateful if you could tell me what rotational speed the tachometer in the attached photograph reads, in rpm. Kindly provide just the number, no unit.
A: 1650
